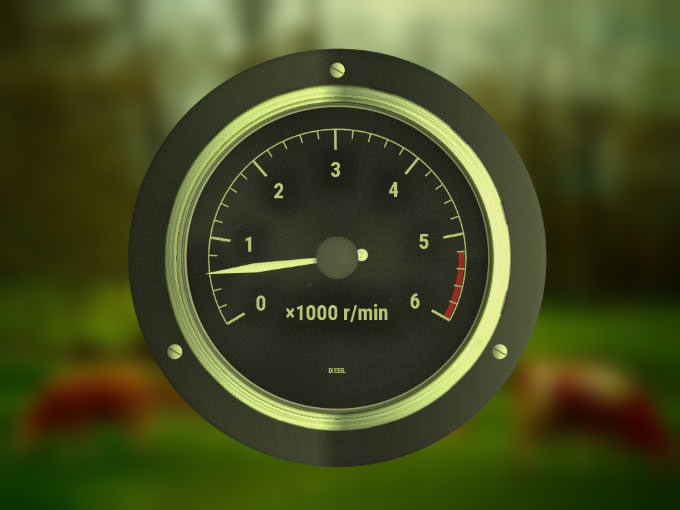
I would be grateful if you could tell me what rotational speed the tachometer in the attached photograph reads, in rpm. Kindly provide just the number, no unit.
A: 600
